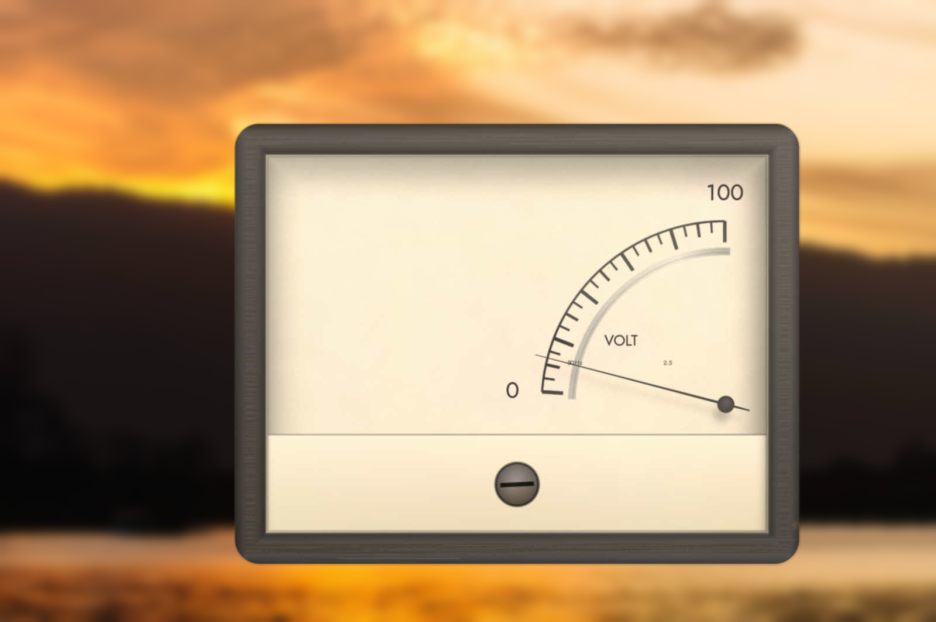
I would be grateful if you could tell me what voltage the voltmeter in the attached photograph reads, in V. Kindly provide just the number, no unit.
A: 12.5
